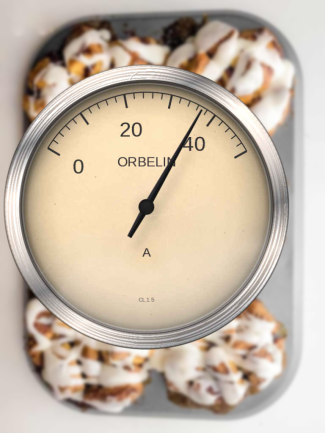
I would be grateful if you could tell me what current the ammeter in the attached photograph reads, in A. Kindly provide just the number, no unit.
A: 37
